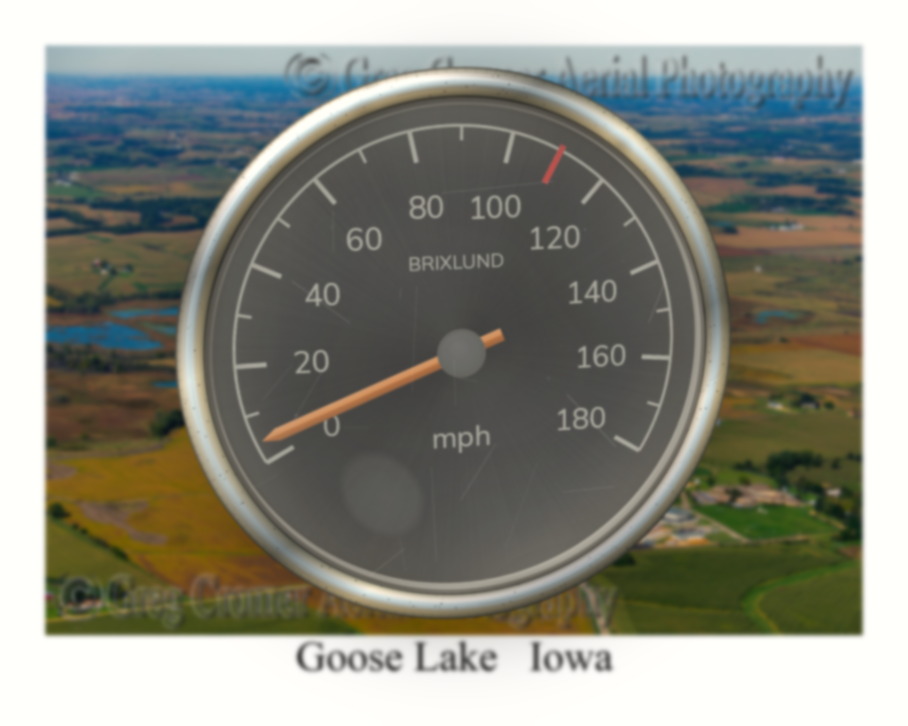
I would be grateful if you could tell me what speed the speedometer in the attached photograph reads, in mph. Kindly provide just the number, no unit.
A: 5
